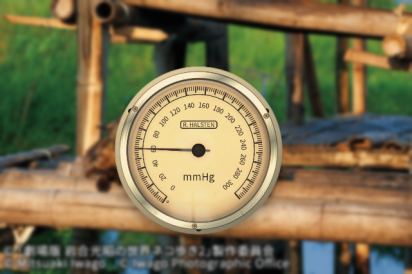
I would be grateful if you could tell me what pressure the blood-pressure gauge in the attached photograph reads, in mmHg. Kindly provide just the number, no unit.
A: 60
